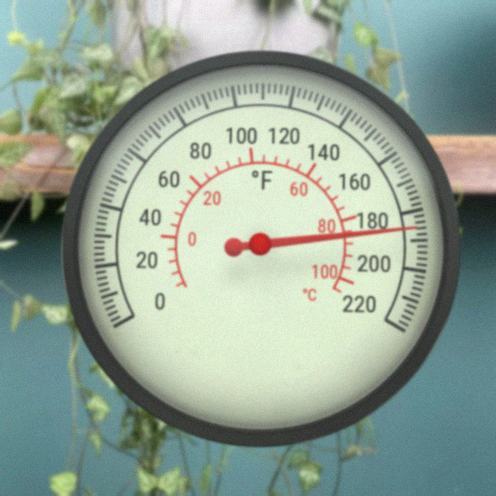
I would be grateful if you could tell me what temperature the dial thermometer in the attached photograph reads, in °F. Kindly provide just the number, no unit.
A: 186
